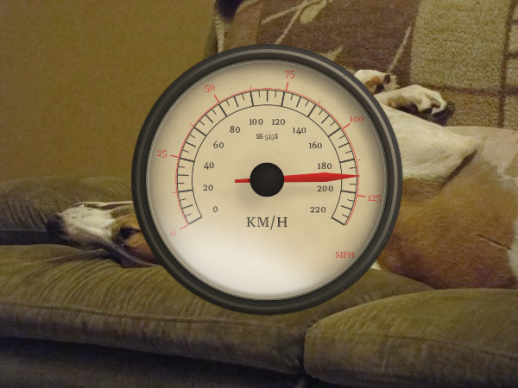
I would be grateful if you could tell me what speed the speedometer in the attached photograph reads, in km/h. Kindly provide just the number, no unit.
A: 190
